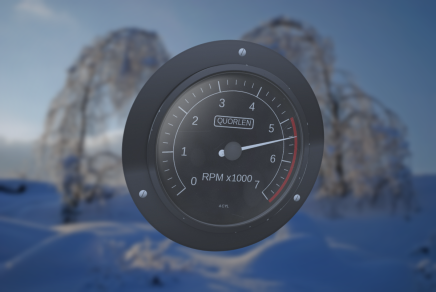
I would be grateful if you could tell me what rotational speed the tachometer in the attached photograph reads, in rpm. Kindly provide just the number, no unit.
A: 5400
